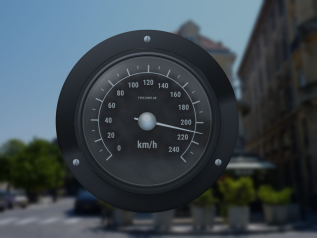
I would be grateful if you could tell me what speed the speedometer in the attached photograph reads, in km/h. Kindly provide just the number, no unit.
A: 210
